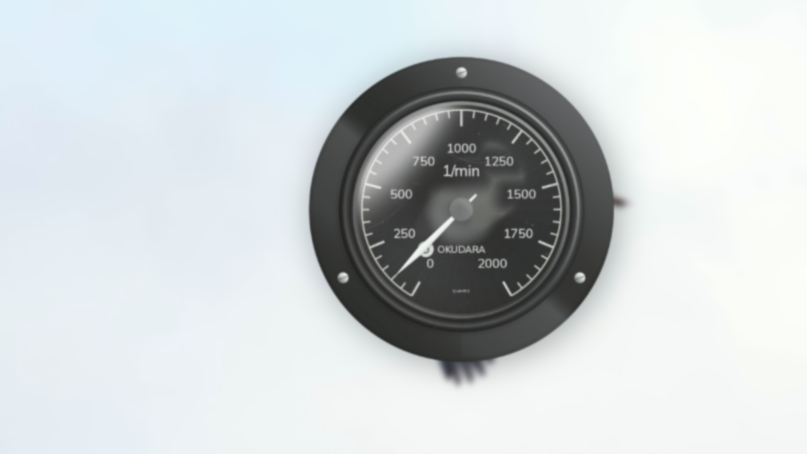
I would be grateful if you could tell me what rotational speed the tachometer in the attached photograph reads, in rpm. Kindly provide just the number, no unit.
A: 100
